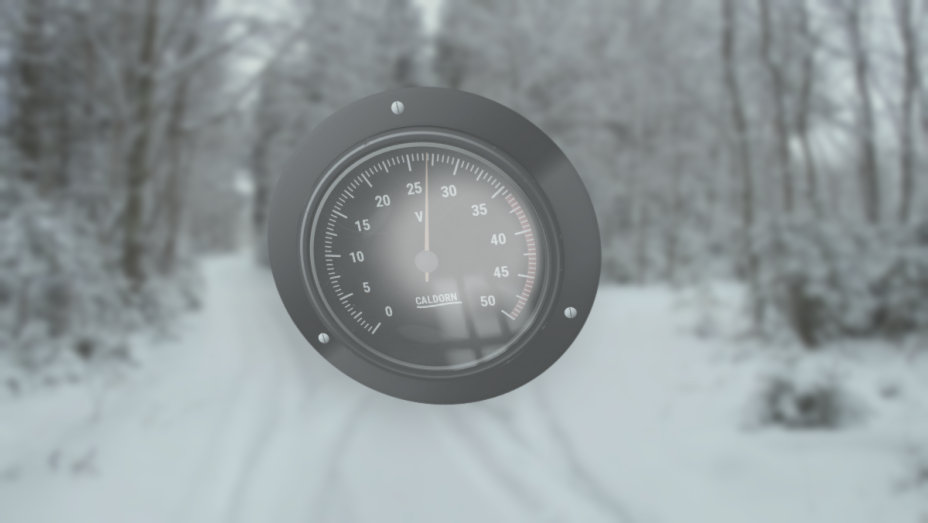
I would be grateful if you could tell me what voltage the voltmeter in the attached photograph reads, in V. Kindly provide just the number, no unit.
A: 27
